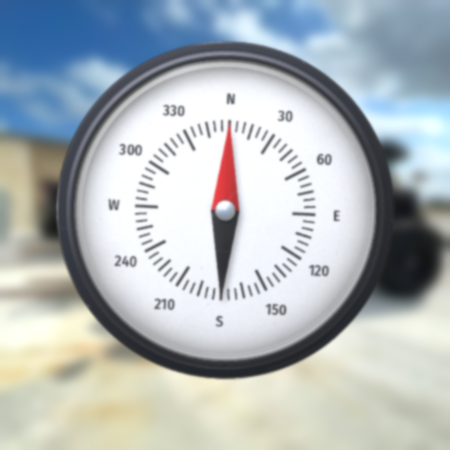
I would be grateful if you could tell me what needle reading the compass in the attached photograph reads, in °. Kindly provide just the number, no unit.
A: 0
